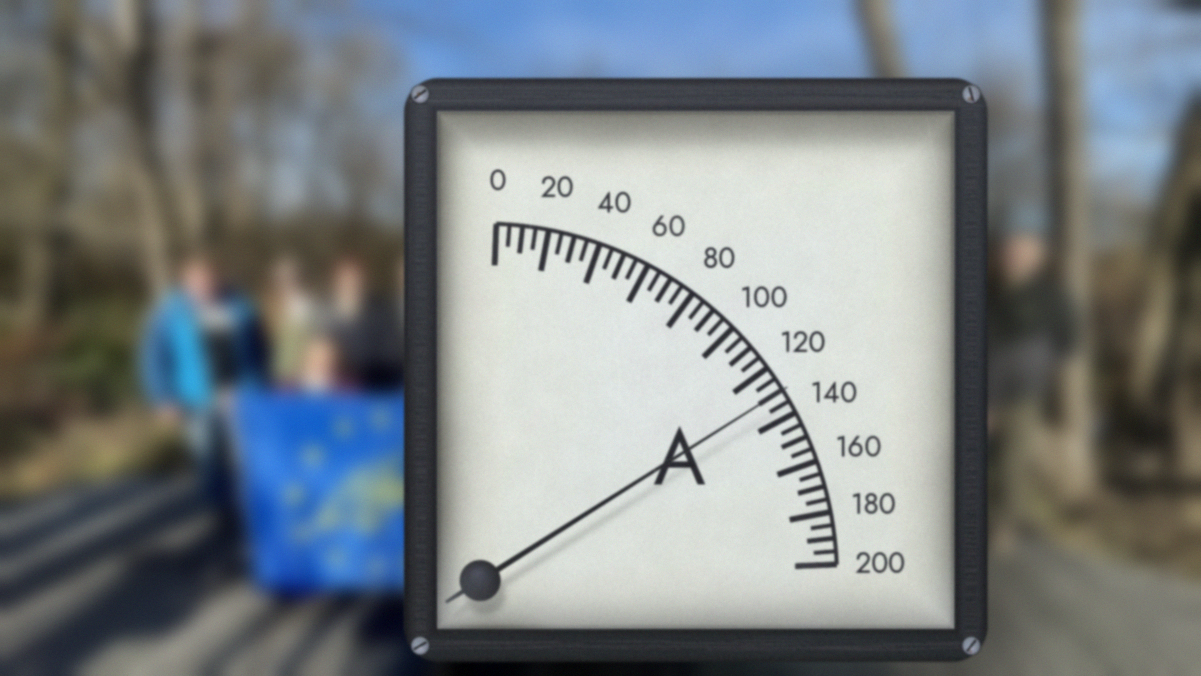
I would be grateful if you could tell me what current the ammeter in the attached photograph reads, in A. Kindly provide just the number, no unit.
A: 130
